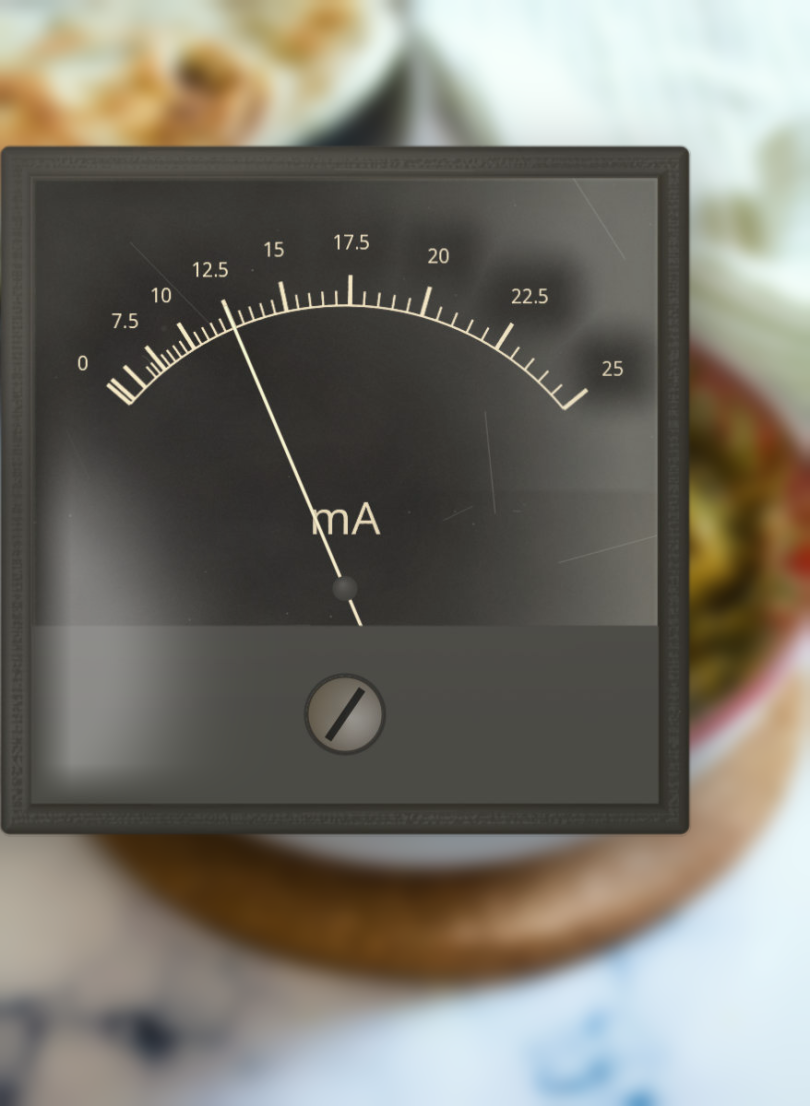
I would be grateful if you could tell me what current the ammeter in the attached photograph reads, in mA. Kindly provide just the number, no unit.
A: 12.5
